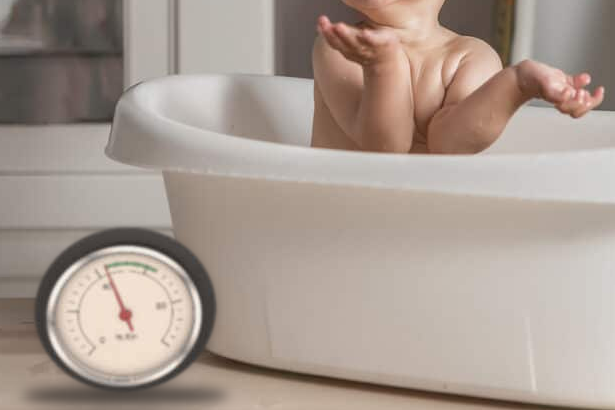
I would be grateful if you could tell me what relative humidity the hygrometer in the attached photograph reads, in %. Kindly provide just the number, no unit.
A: 44
